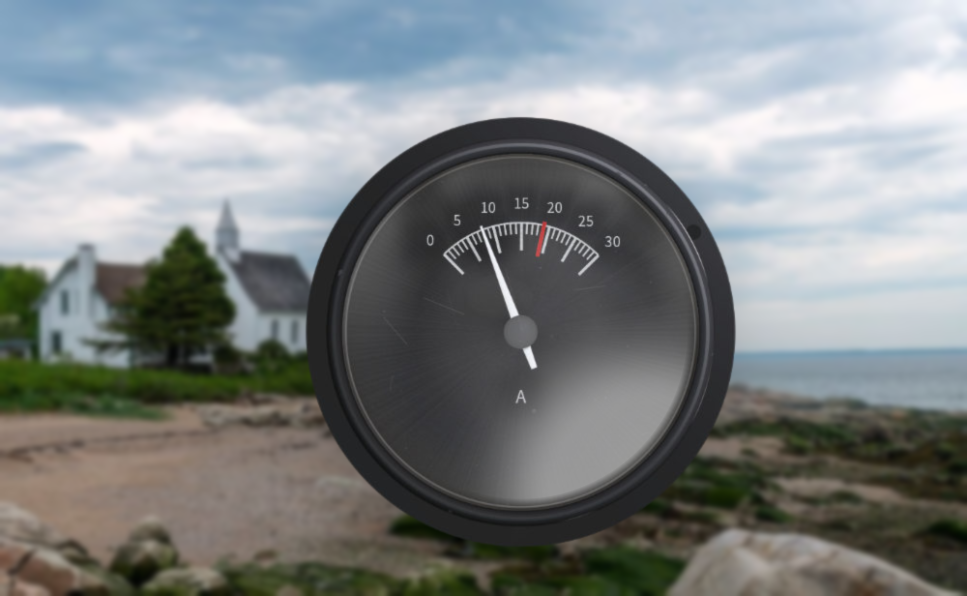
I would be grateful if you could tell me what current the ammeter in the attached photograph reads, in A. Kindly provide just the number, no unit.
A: 8
